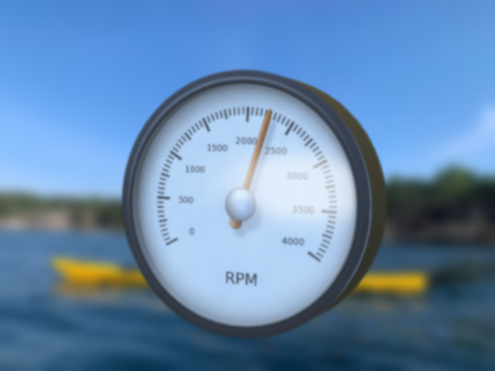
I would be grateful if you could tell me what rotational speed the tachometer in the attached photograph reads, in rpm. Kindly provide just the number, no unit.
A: 2250
